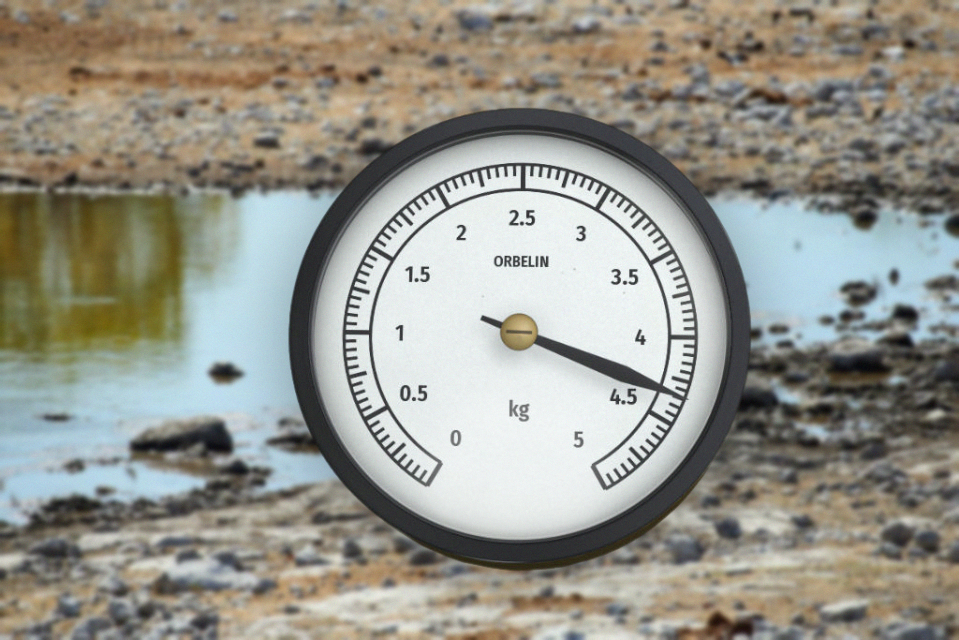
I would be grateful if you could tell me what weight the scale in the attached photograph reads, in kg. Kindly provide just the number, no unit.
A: 4.35
